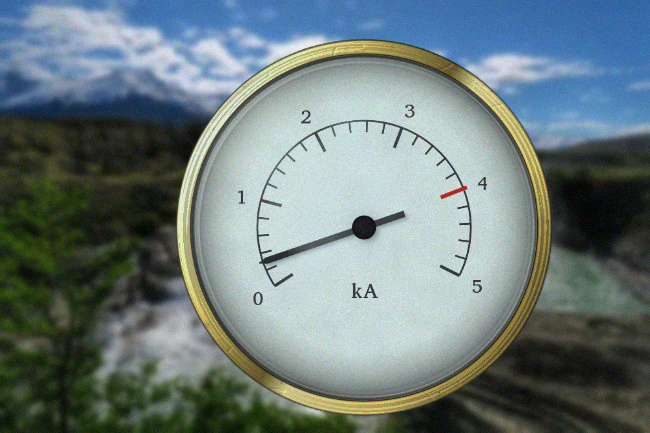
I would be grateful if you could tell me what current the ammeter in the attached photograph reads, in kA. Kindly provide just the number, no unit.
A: 0.3
